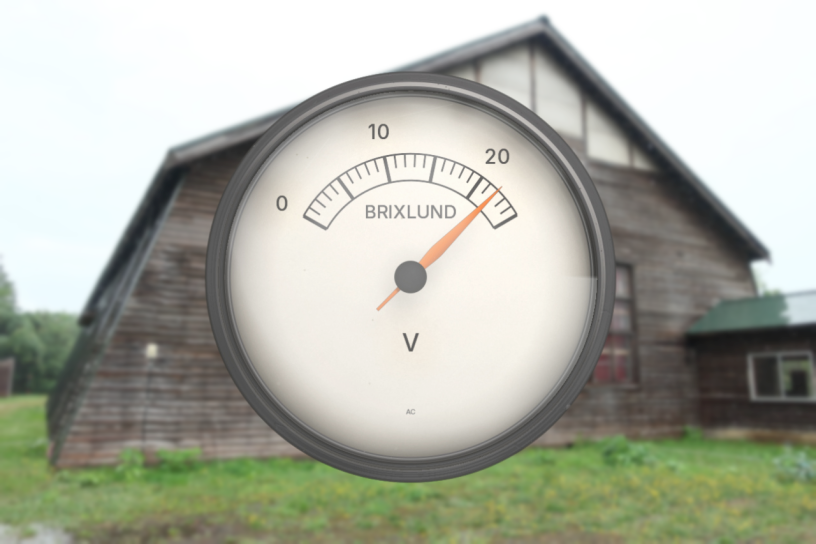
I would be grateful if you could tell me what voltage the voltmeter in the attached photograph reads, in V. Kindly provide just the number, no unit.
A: 22
